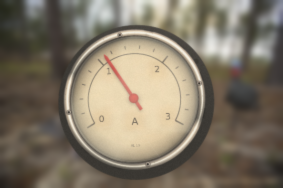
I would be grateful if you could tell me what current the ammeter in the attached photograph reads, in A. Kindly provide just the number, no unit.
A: 1.1
